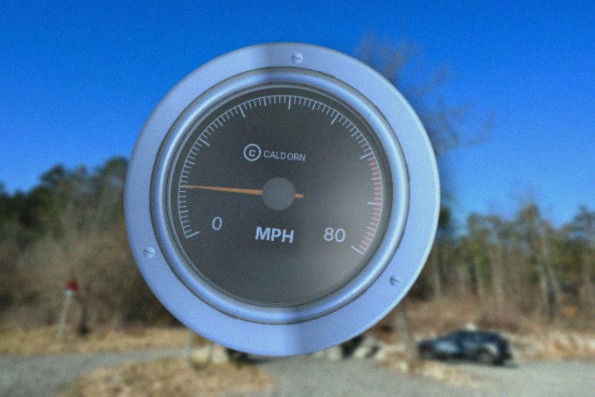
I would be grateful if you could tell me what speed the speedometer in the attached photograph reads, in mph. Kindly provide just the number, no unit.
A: 10
